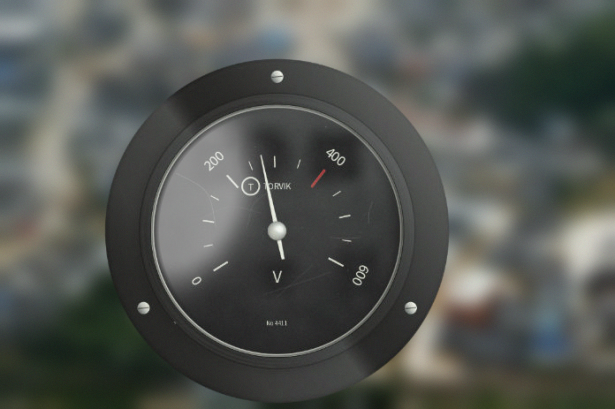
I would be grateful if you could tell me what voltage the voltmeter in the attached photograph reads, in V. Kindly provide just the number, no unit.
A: 275
